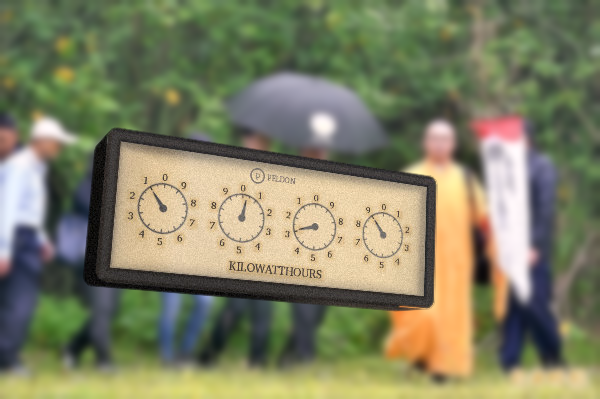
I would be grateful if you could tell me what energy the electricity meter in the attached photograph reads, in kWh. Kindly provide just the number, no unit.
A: 1029
